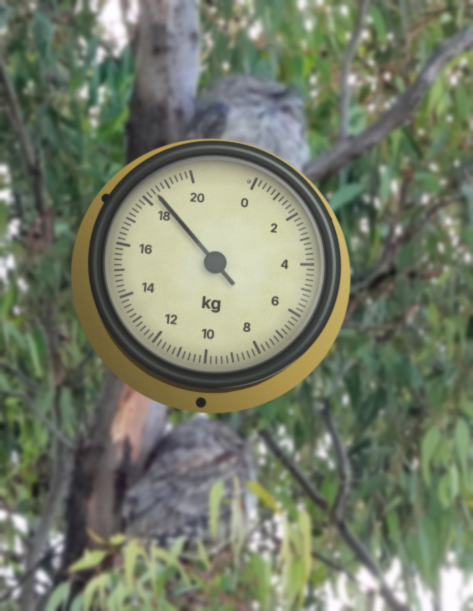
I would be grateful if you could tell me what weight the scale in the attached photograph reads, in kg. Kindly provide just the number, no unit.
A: 18.4
